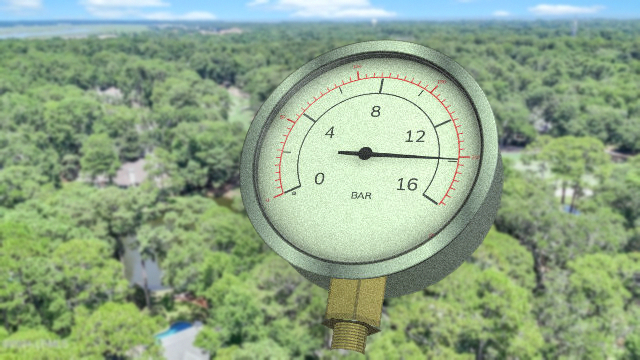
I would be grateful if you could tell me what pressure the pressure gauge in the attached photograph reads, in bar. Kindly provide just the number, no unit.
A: 14
